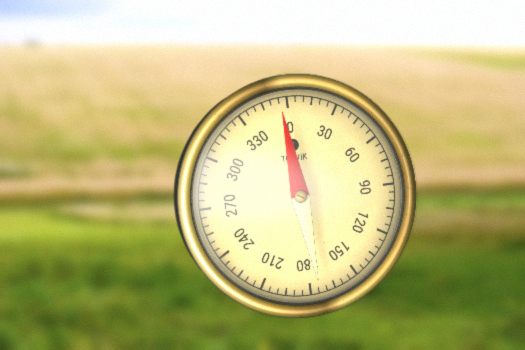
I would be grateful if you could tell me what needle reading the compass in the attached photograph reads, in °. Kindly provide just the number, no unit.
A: 355
